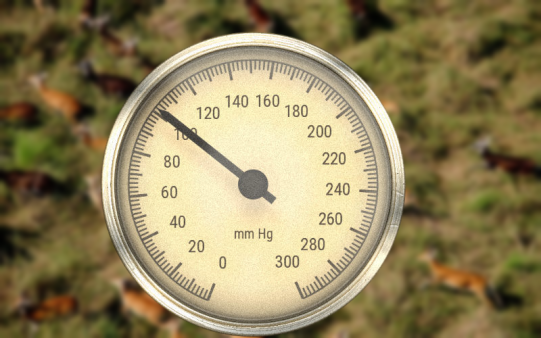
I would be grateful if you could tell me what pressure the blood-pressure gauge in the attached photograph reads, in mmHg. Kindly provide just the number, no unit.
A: 102
